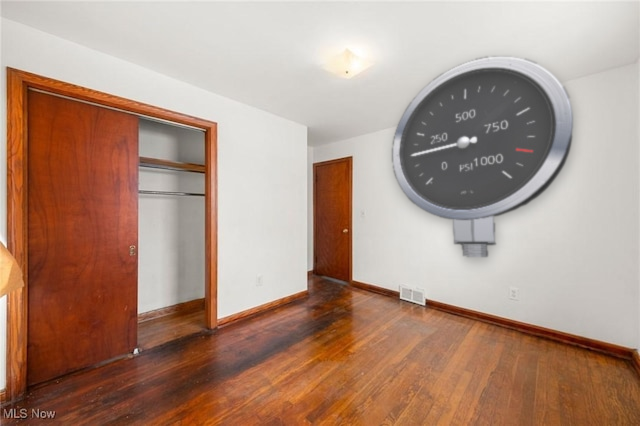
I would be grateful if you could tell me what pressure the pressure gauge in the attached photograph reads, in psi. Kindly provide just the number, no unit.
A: 150
